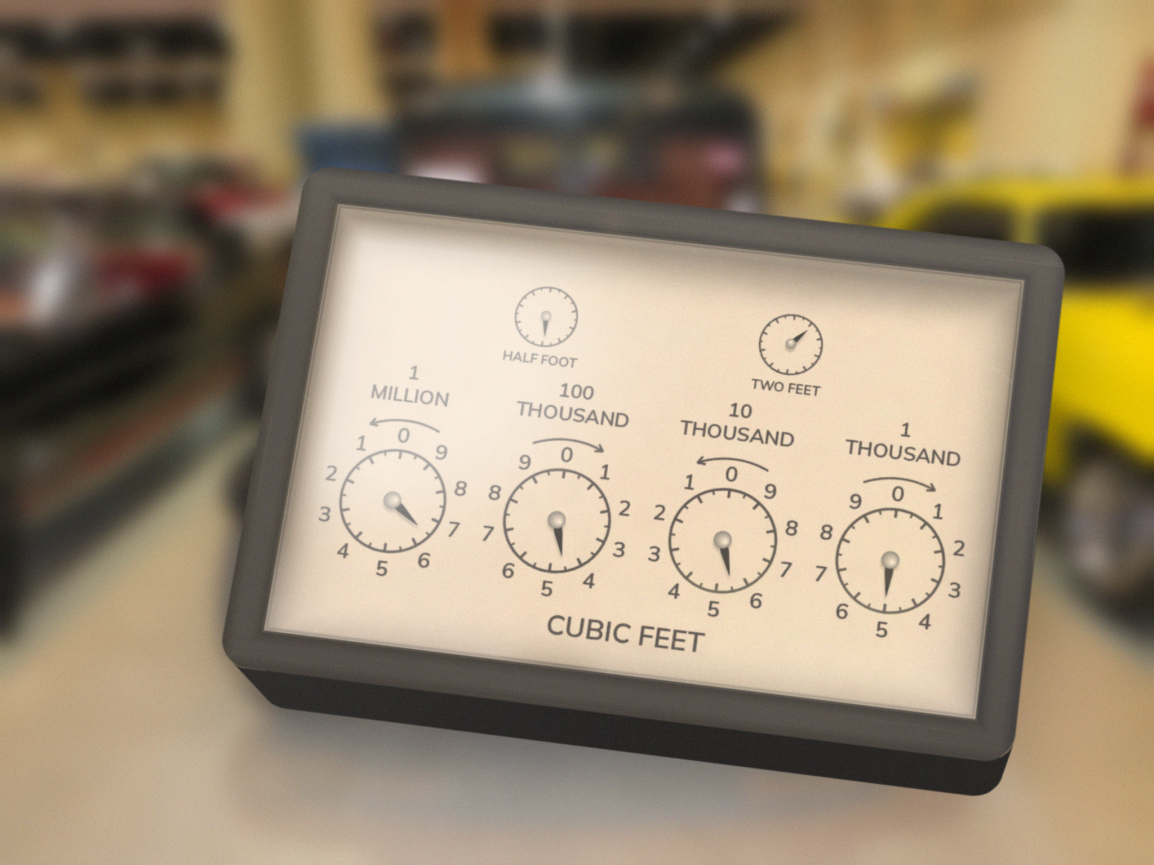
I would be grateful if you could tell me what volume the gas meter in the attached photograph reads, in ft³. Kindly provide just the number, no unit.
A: 645500
